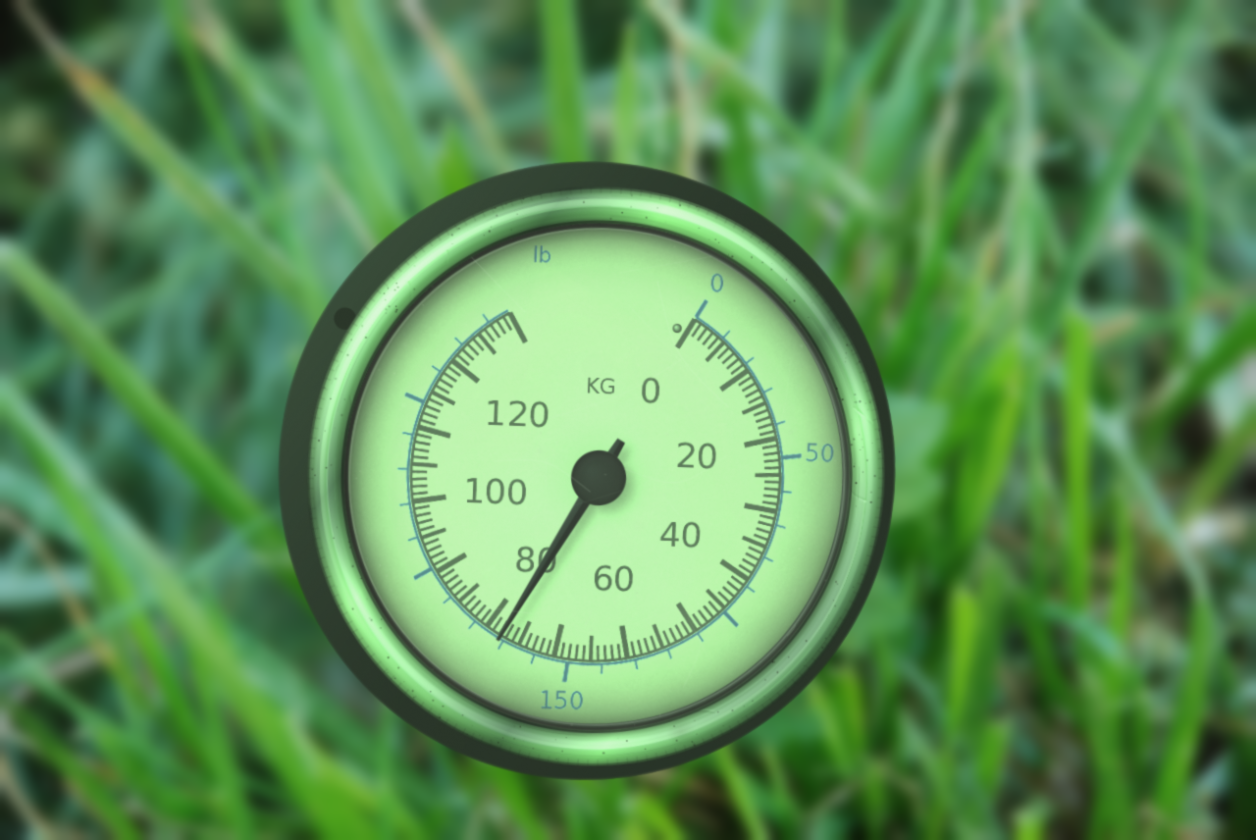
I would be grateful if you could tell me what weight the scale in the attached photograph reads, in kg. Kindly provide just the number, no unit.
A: 78
